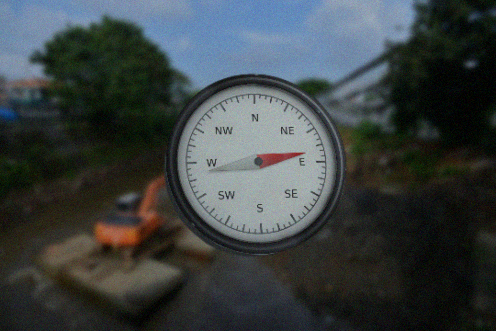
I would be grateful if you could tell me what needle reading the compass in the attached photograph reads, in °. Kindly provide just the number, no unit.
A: 80
